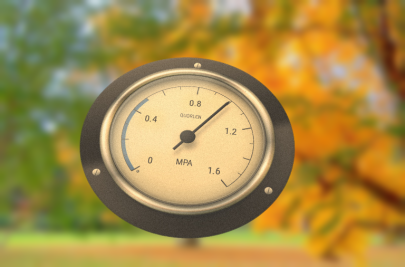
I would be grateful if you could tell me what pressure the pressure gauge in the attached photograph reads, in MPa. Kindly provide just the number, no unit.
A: 1
